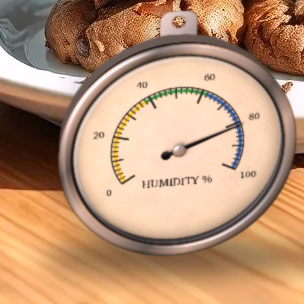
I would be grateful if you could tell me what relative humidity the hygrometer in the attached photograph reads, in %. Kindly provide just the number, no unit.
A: 80
